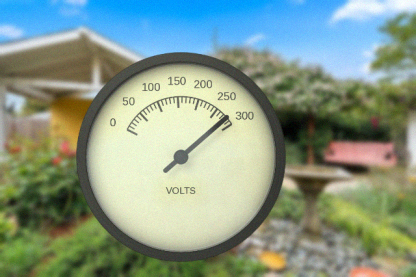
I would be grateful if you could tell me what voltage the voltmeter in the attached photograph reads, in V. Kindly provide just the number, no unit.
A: 280
